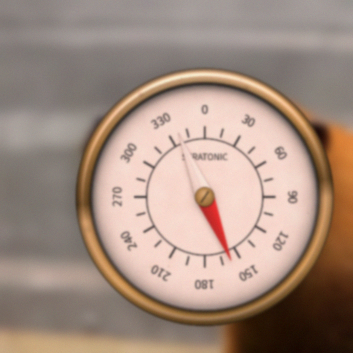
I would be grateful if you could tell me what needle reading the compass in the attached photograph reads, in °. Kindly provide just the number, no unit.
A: 157.5
